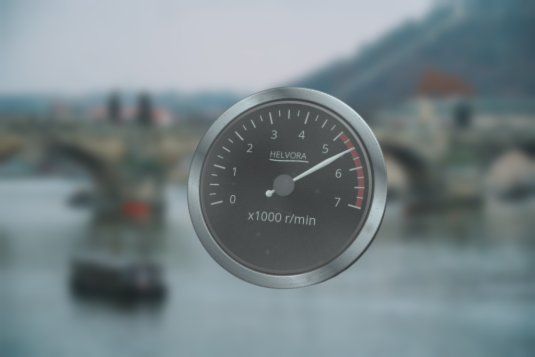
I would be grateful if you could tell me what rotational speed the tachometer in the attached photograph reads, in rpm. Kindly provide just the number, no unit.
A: 5500
